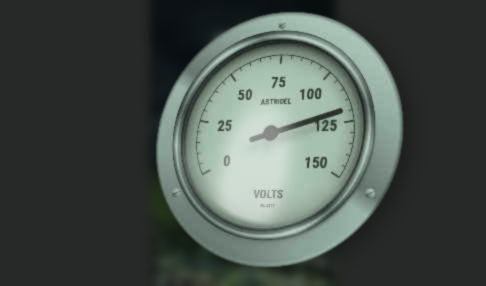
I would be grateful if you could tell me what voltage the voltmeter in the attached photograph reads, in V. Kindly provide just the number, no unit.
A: 120
